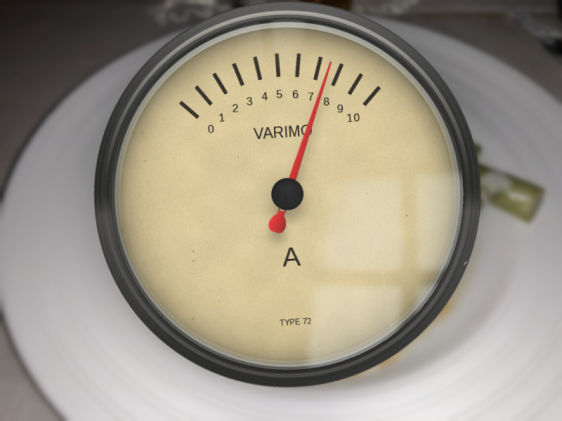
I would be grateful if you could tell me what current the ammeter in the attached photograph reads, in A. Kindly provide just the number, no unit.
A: 7.5
